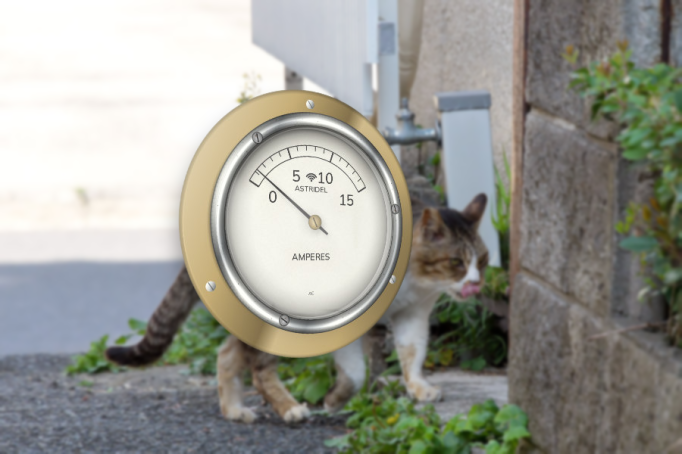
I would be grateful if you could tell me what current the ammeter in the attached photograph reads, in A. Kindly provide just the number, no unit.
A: 1
